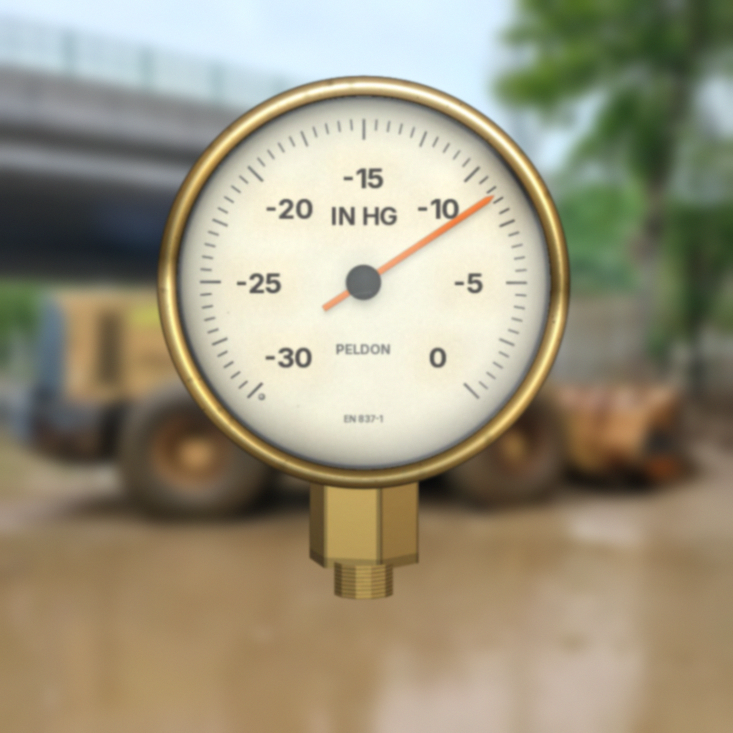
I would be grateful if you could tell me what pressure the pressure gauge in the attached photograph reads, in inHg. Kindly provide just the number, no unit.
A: -8.75
